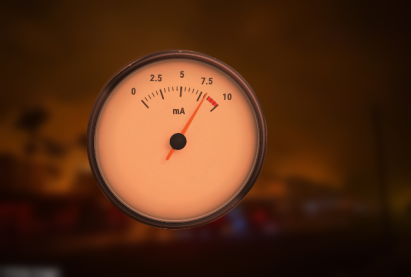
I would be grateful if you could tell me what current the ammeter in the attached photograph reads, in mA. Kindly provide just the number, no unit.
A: 8
